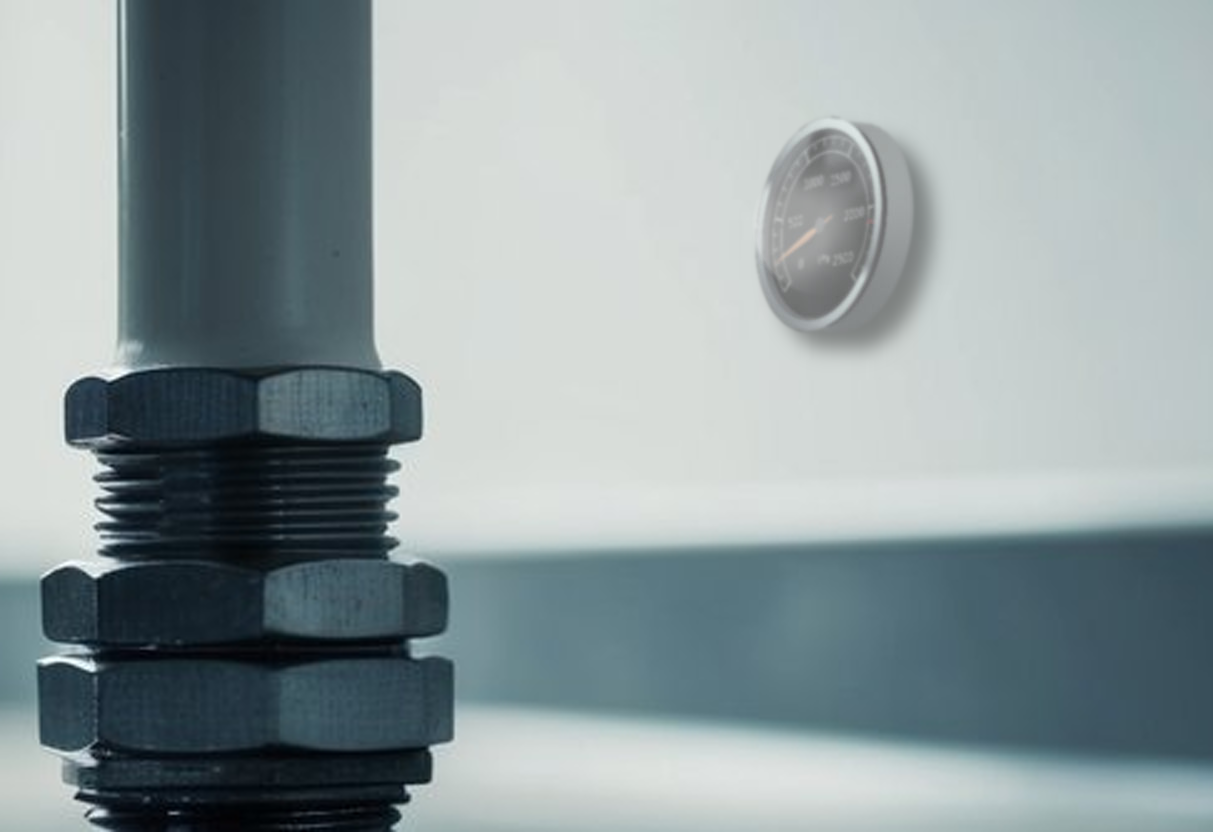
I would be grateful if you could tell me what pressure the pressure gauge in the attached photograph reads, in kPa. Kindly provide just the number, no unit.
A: 200
